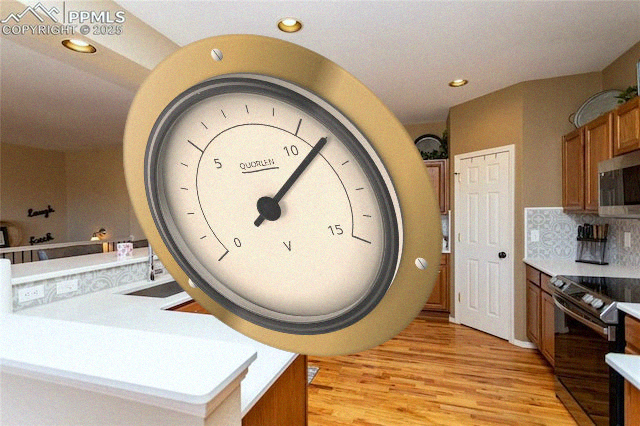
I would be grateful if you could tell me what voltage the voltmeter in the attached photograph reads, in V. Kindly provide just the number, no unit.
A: 11
